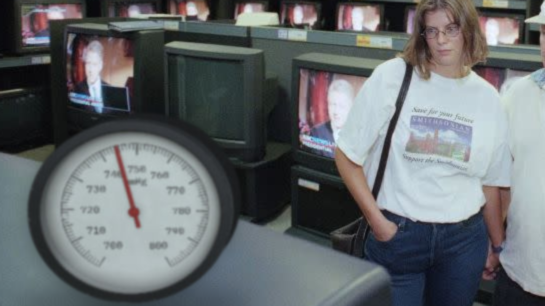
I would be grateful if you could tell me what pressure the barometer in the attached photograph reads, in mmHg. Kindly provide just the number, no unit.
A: 745
